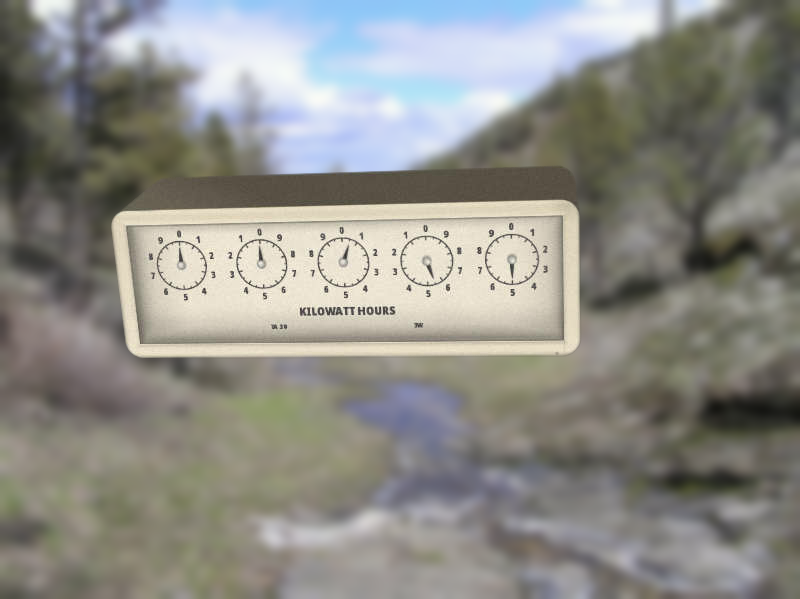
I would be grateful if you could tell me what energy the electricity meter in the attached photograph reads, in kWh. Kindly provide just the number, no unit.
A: 55
